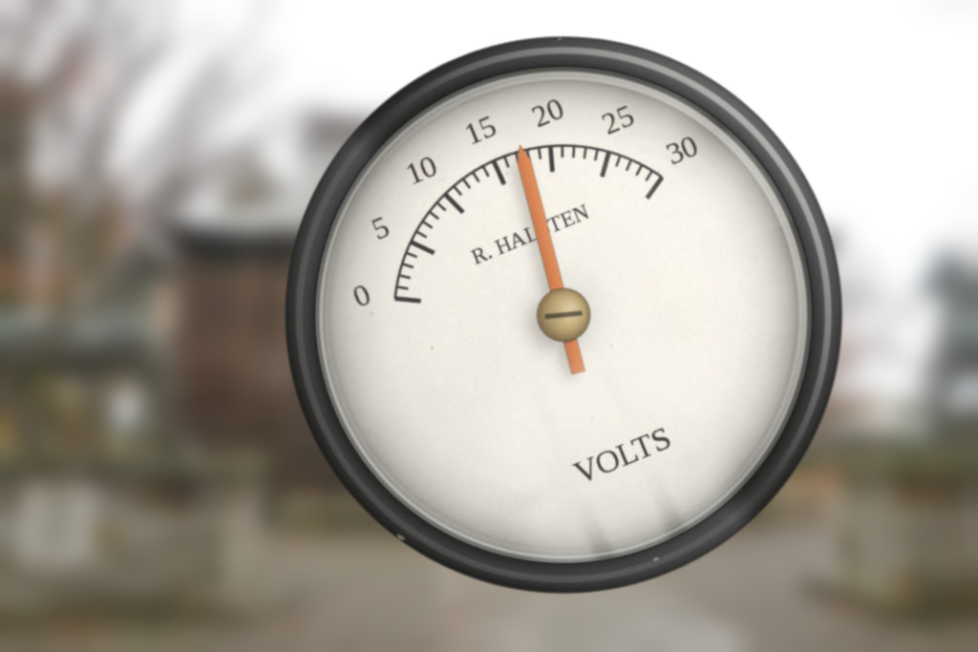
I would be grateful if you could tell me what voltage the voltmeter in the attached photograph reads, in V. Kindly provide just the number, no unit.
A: 17.5
